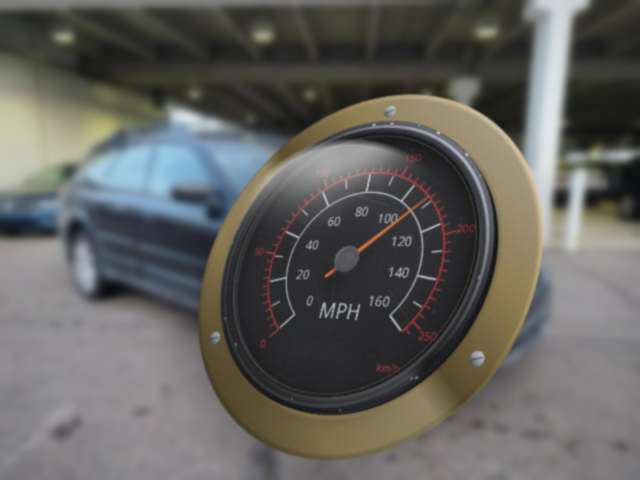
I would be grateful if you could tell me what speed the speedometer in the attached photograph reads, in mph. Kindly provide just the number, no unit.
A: 110
